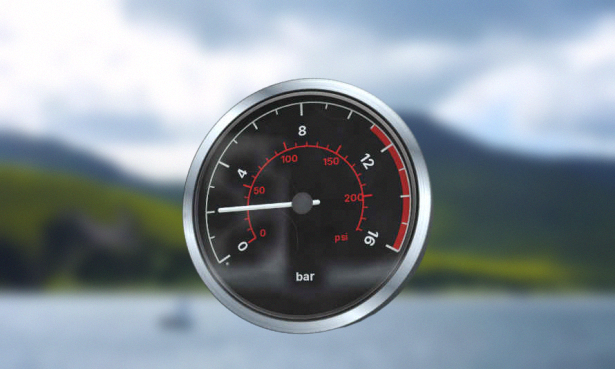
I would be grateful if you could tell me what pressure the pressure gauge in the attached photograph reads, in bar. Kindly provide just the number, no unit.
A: 2
